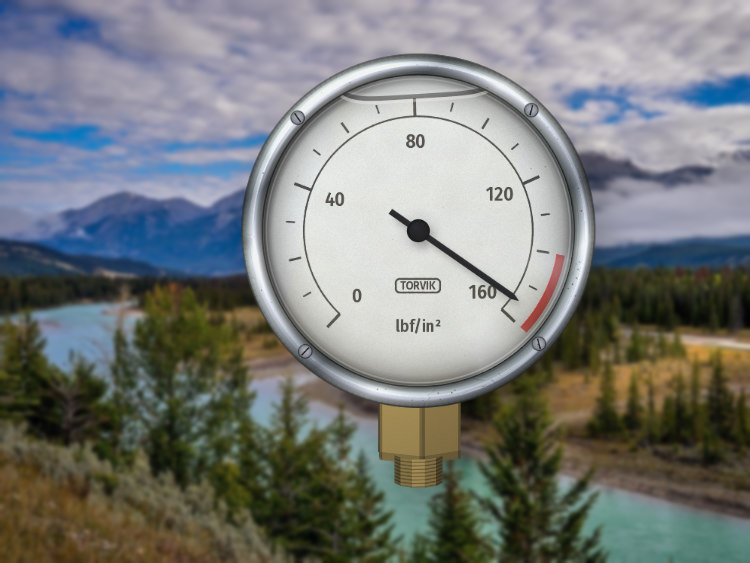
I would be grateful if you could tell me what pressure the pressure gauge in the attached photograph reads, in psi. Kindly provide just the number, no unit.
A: 155
